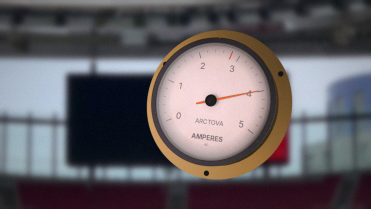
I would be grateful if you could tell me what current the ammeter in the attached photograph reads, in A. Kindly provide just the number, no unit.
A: 4
